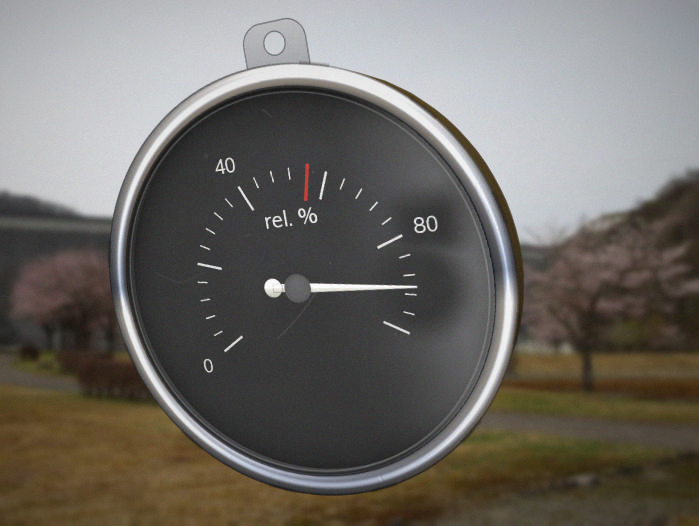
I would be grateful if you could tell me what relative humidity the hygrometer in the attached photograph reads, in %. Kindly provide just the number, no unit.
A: 90
